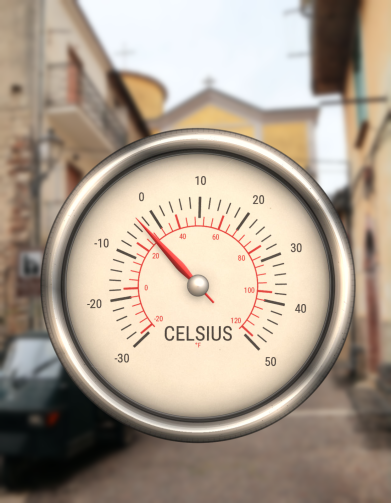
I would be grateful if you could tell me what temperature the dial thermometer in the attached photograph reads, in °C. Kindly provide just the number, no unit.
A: -3
